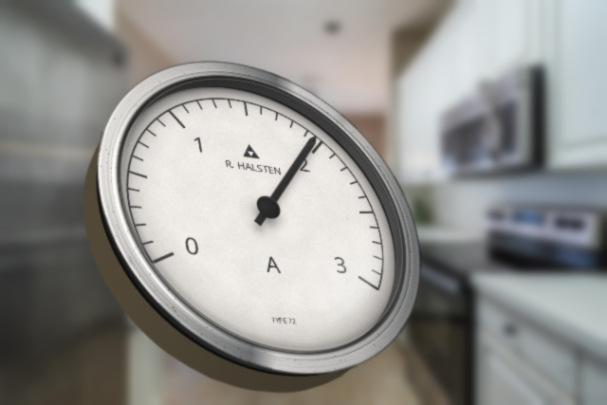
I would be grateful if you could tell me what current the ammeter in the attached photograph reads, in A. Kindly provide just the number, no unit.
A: 1.95
